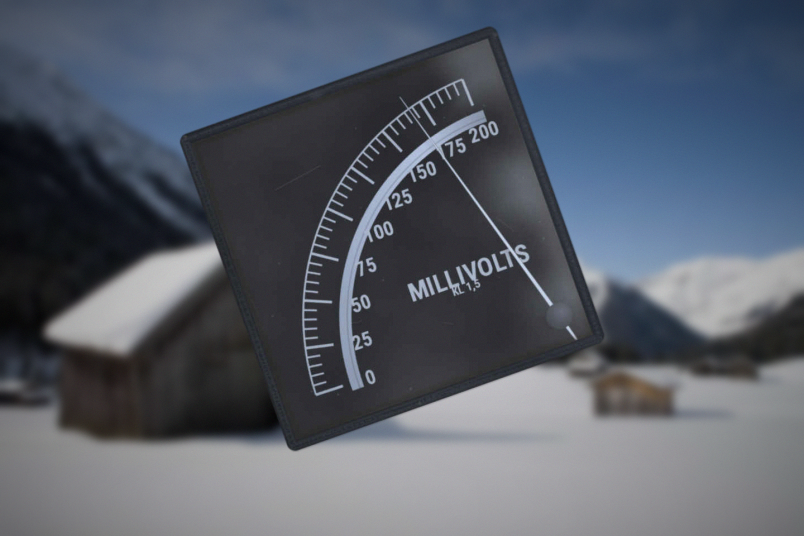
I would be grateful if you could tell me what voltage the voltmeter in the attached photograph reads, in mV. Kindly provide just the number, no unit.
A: 167.5
